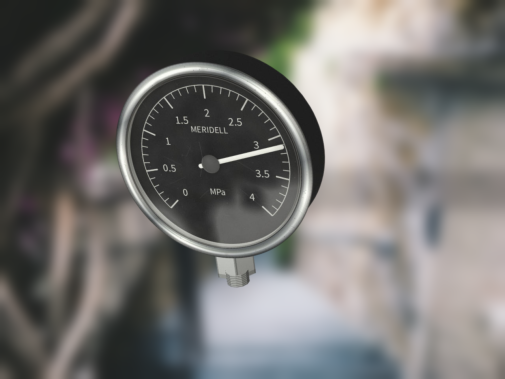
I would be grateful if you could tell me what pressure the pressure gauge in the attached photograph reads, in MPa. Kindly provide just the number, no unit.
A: 3.1
